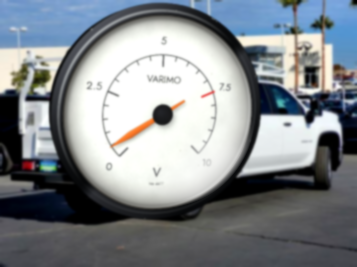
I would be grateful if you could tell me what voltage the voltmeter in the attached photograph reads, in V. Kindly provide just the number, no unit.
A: 0.5
